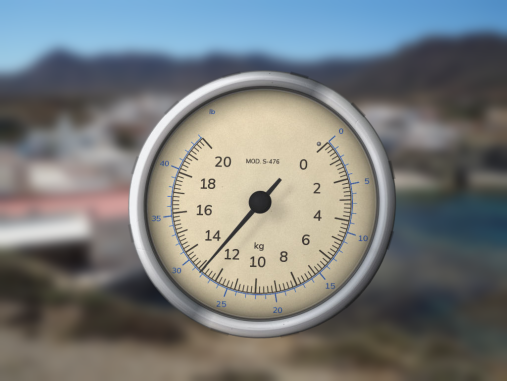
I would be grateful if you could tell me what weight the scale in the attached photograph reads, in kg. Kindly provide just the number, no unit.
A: 12.8
